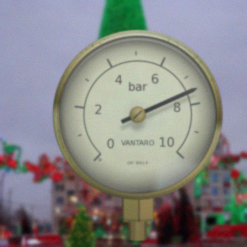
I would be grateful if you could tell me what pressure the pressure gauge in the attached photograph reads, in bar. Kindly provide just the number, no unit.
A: 7.5
